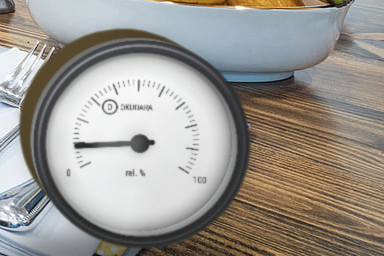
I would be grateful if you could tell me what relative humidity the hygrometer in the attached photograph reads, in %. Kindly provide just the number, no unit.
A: 10
